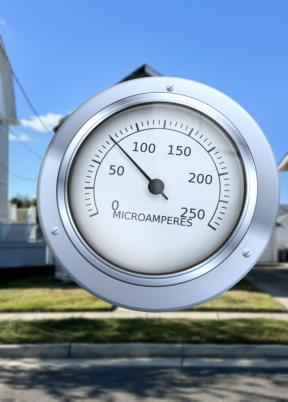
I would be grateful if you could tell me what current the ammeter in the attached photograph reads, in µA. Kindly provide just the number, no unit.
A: 75
